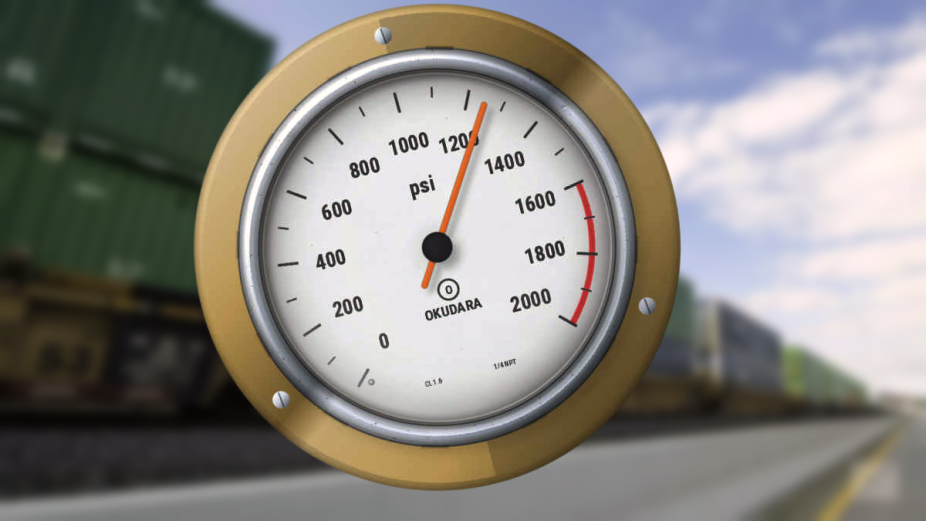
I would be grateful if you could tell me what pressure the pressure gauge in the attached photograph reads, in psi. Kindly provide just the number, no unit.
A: 1250
